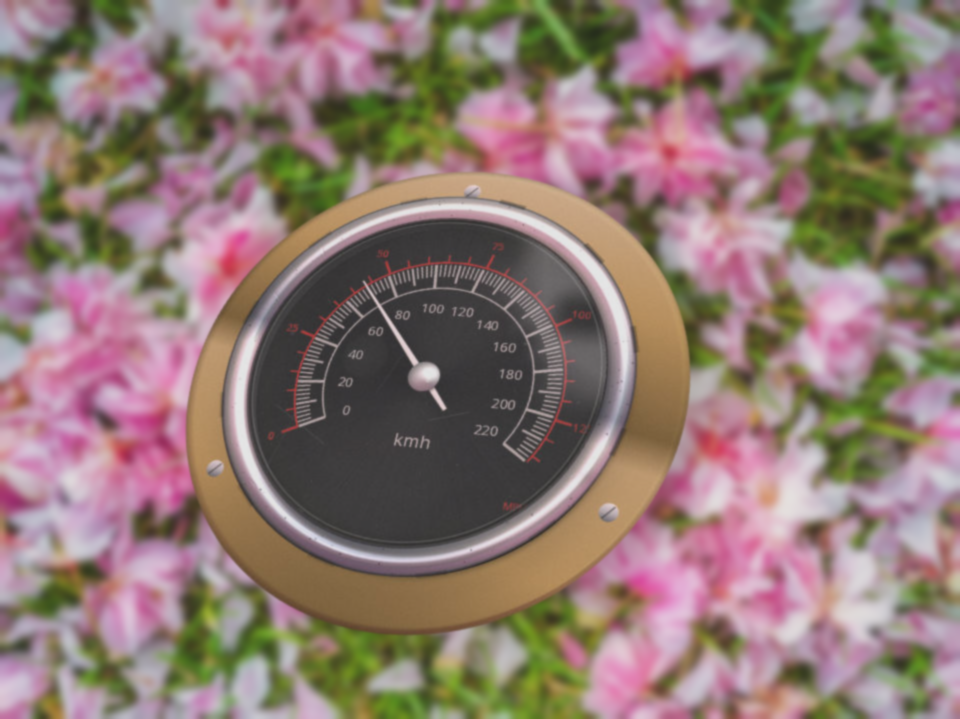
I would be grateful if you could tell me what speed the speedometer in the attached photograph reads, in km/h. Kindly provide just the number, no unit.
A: 70
